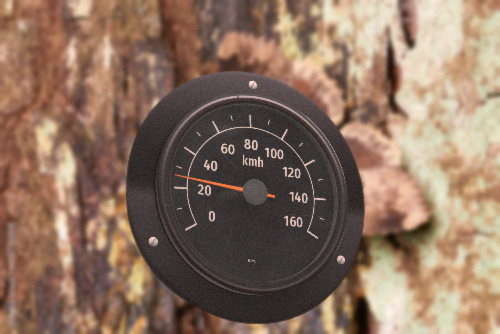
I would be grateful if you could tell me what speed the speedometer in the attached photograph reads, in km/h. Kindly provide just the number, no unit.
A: 25
